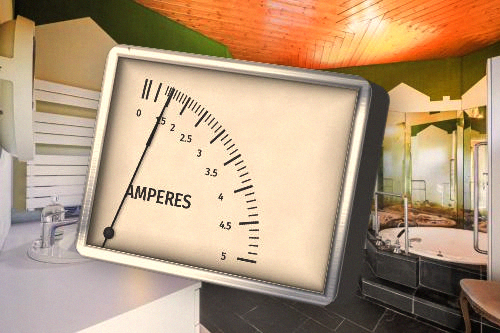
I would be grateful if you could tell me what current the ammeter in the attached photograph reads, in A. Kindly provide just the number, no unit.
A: 1.5
